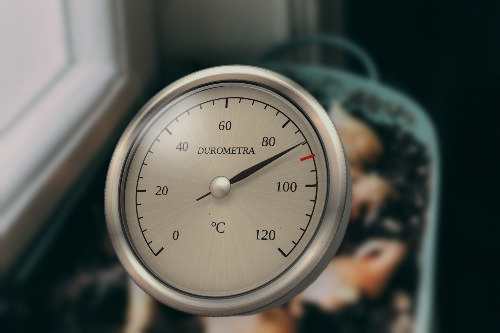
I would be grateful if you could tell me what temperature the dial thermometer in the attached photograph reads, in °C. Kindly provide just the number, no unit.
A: 88
